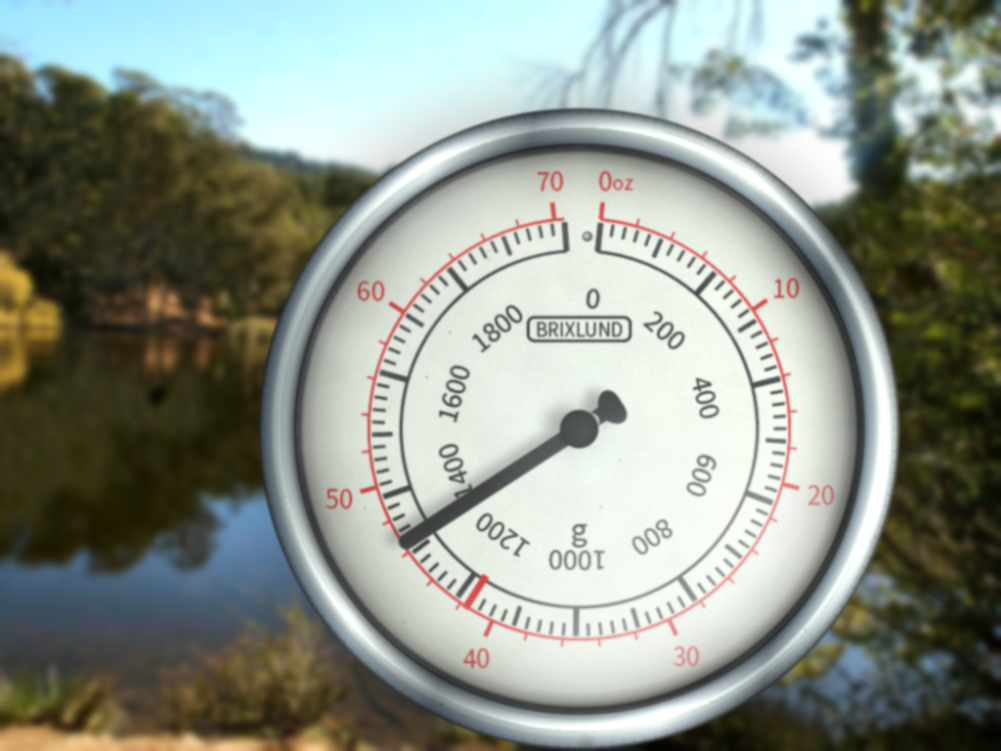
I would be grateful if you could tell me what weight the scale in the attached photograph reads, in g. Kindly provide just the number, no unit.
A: 1320
